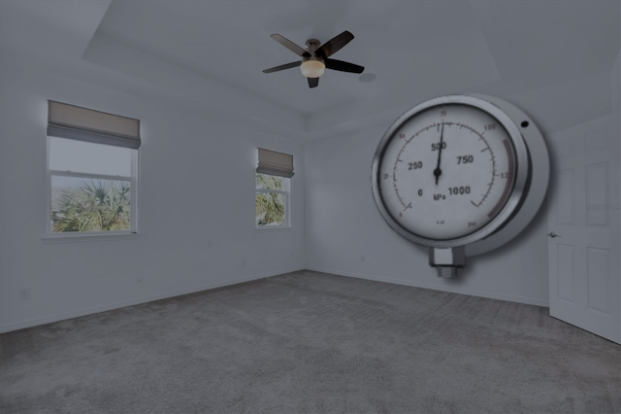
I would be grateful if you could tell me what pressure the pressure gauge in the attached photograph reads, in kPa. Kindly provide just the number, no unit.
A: 525
